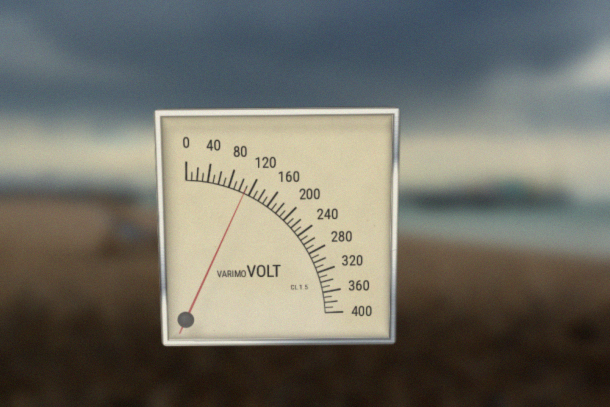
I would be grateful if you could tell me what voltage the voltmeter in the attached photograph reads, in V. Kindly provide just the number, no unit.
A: 110
